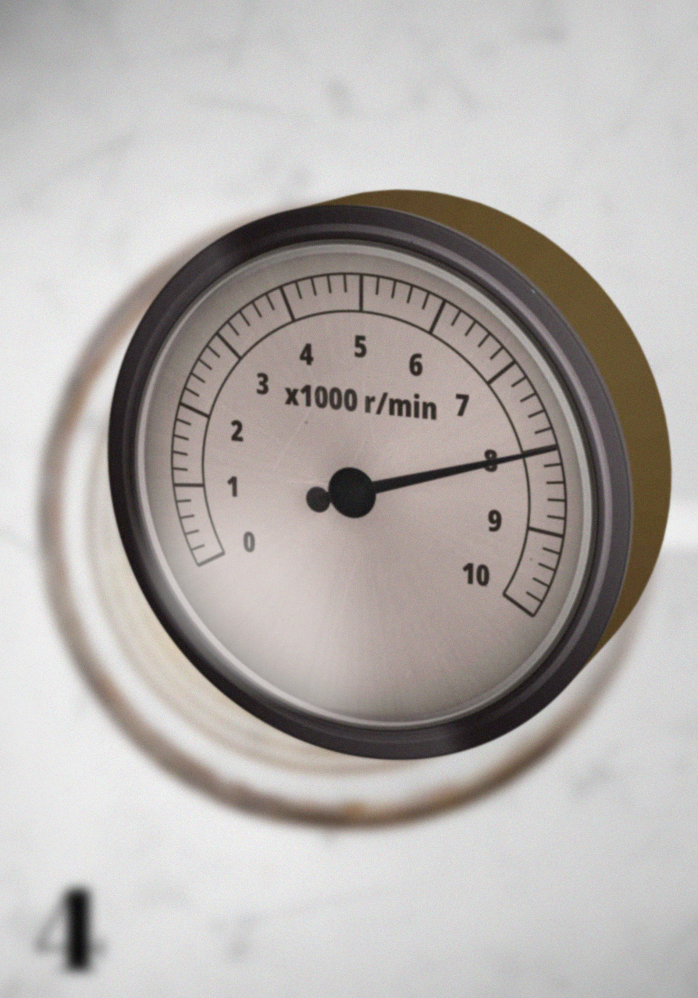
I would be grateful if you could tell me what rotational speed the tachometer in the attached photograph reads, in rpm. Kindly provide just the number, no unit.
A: 8000
